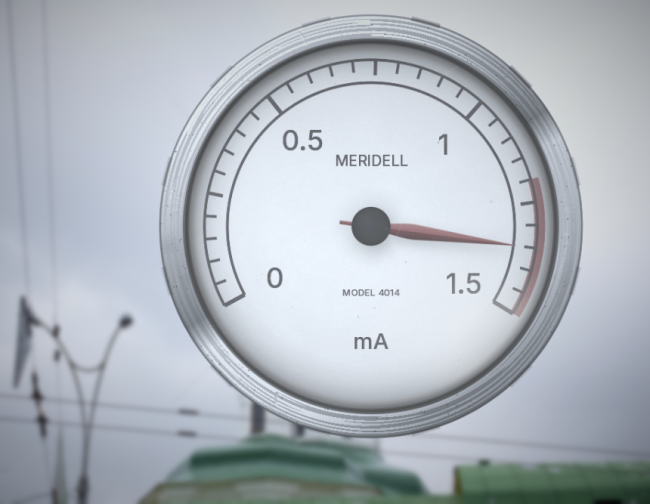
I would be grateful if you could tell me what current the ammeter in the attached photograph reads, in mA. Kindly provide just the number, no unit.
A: 1.35
